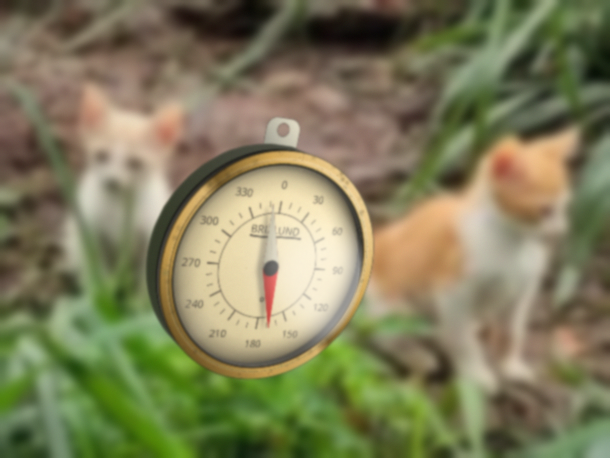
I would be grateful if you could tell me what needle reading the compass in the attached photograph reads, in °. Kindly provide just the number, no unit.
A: 170
